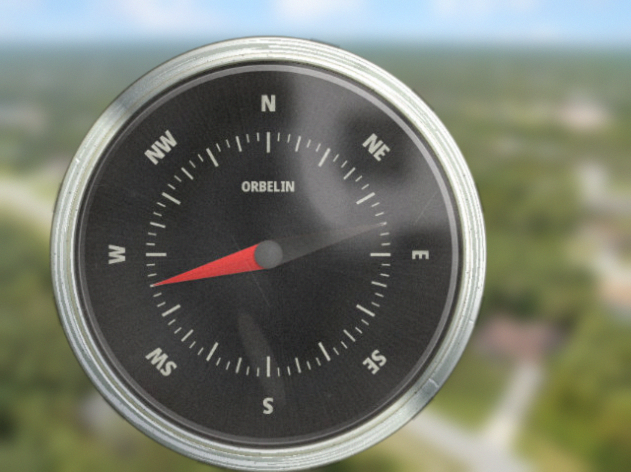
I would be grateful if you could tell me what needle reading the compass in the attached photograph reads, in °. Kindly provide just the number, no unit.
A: 255
